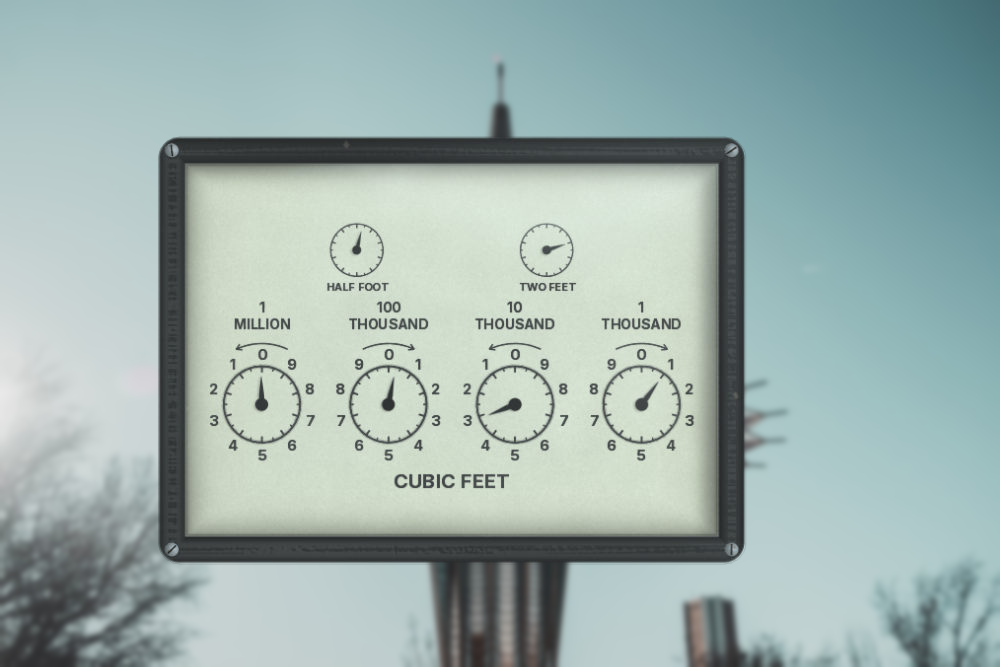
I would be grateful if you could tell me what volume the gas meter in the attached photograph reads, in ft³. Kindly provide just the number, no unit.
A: 3100
